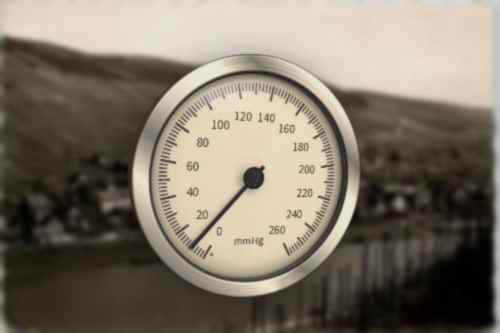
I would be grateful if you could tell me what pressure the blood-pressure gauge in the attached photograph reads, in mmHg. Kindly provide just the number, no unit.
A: 10
